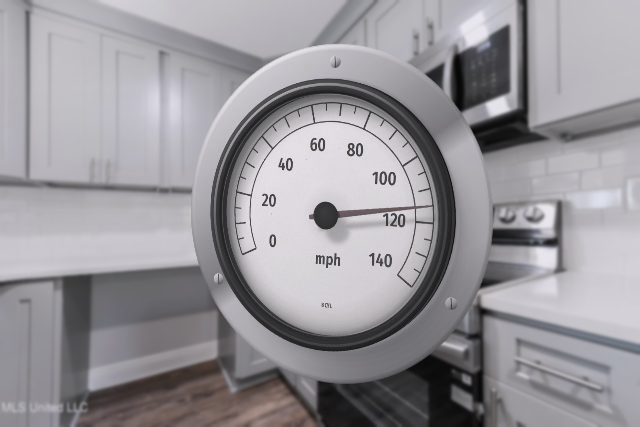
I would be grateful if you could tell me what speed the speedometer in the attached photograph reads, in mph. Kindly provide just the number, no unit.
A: 115
